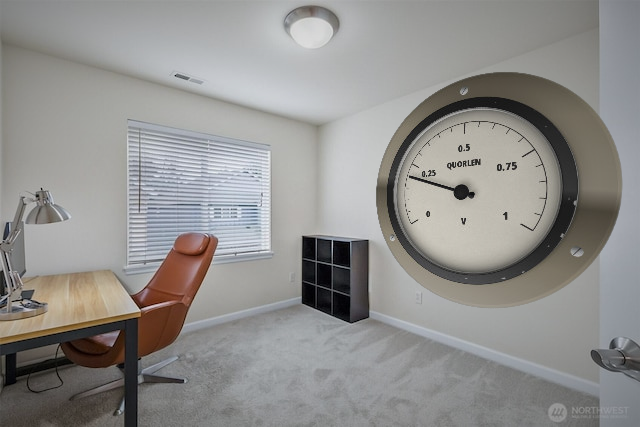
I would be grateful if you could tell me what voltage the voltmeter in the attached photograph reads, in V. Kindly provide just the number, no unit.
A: 0.2
